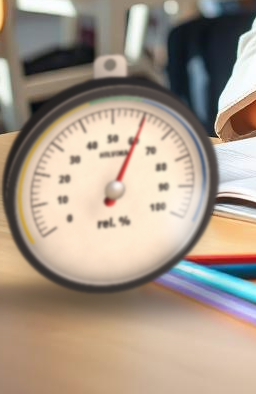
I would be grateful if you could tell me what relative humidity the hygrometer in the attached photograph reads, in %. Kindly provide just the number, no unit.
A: 60
